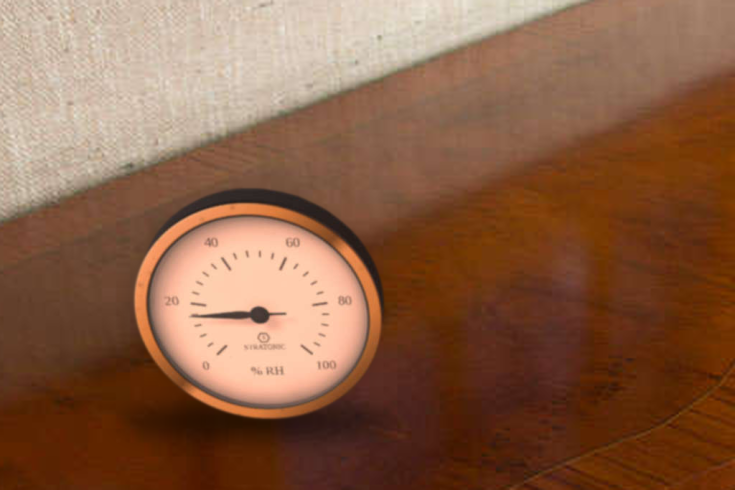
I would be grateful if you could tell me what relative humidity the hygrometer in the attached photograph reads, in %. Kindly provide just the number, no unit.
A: 16
